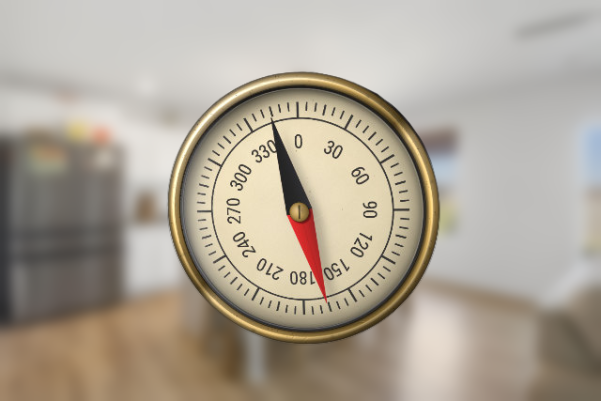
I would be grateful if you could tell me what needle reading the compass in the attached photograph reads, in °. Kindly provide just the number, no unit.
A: 165
